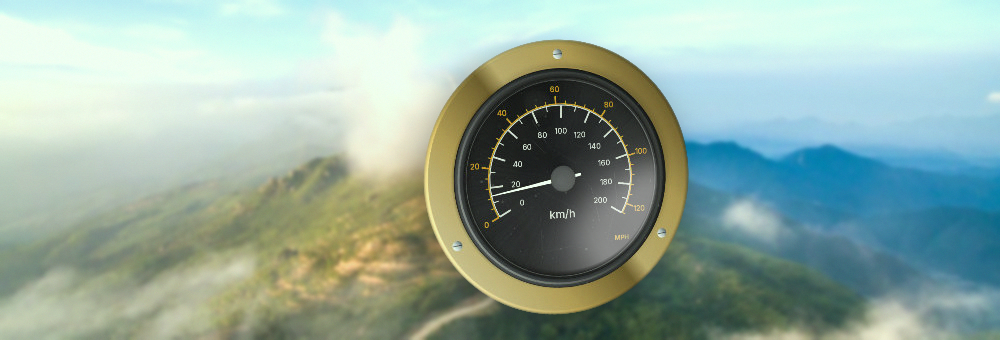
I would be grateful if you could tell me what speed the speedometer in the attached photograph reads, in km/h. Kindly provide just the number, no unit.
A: 15
